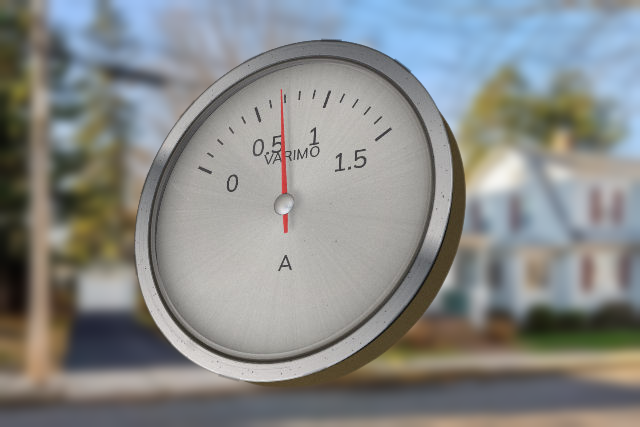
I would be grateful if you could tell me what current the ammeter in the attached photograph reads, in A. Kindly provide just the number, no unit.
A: 0.7
